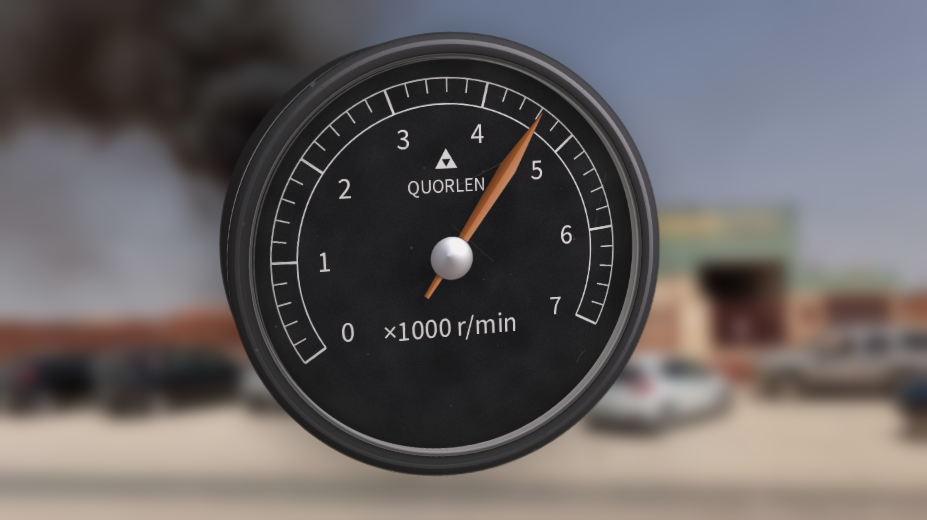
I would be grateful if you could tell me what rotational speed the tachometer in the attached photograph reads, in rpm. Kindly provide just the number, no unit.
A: 4600
